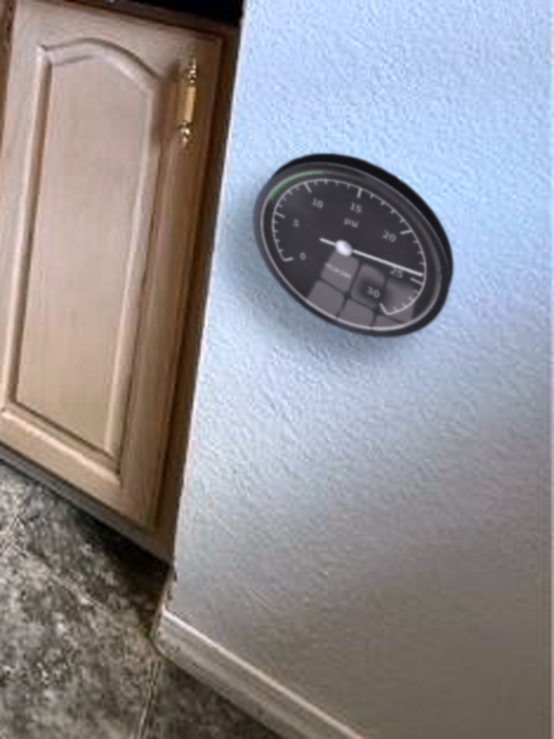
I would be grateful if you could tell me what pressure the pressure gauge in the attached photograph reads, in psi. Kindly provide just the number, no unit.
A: 24
